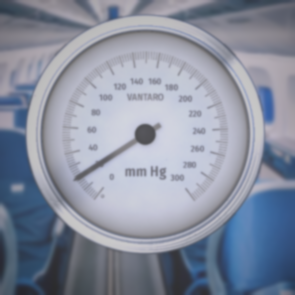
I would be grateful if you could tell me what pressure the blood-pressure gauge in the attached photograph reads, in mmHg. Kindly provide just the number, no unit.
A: 20
